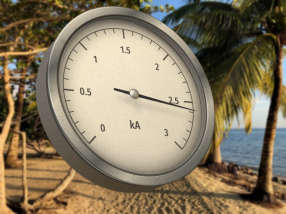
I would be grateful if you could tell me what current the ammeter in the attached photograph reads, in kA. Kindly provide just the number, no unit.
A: 2.6
